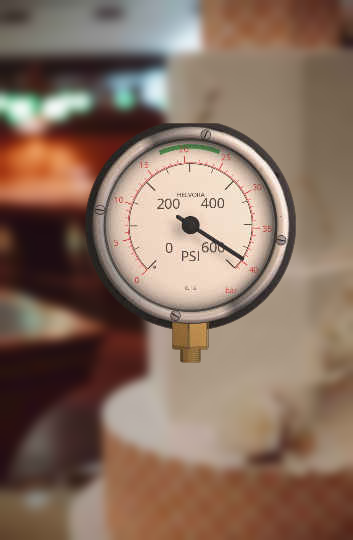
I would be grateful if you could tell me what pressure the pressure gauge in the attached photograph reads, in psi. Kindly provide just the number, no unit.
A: 575
